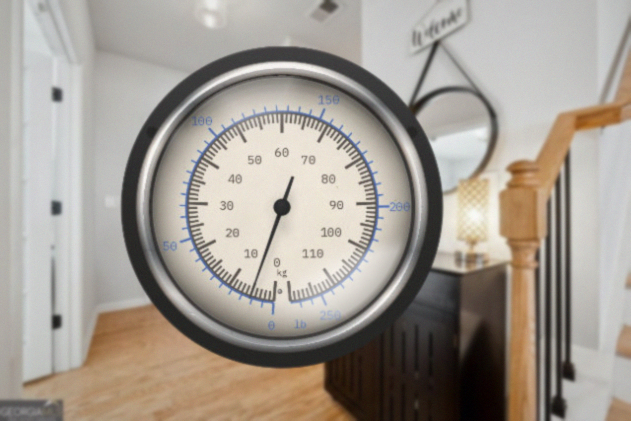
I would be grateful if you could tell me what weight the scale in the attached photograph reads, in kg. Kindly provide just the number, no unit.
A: 5
